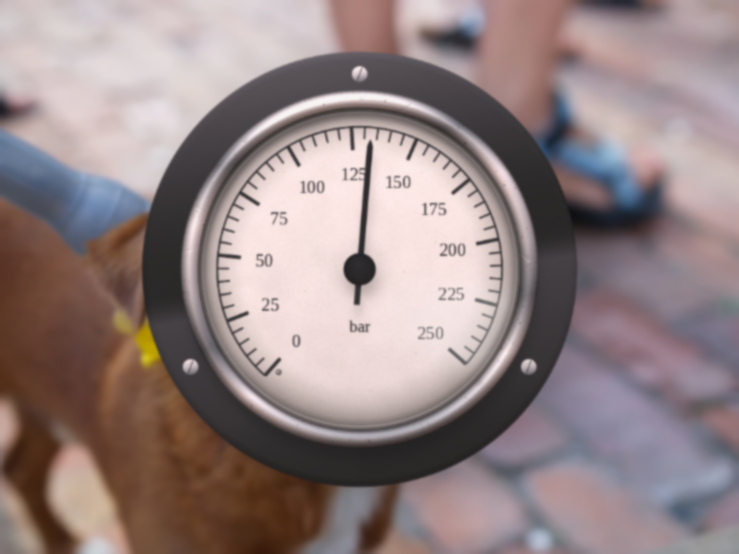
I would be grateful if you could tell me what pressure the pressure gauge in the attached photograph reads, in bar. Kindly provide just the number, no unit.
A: 132.5
